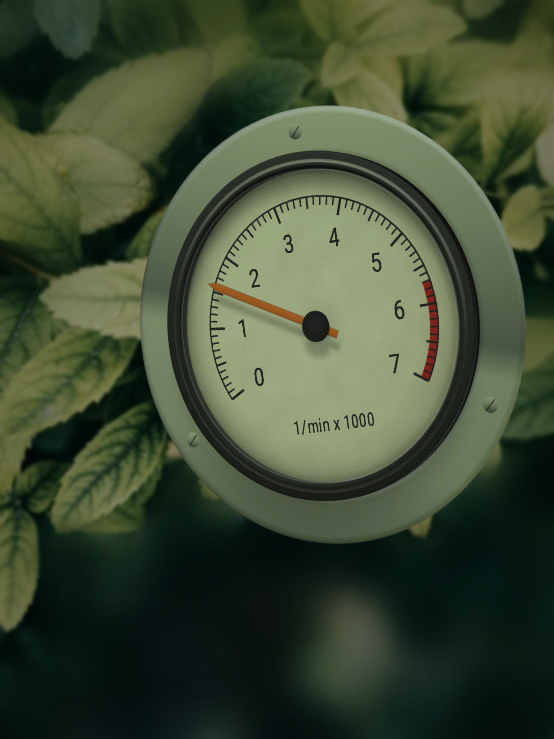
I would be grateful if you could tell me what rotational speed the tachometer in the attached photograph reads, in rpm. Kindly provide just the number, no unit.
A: 1600
